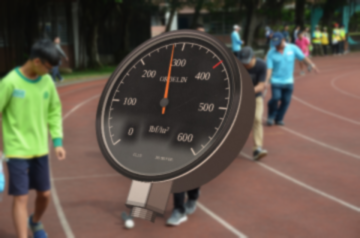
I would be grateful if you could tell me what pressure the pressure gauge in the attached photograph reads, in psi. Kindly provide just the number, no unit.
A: 280
